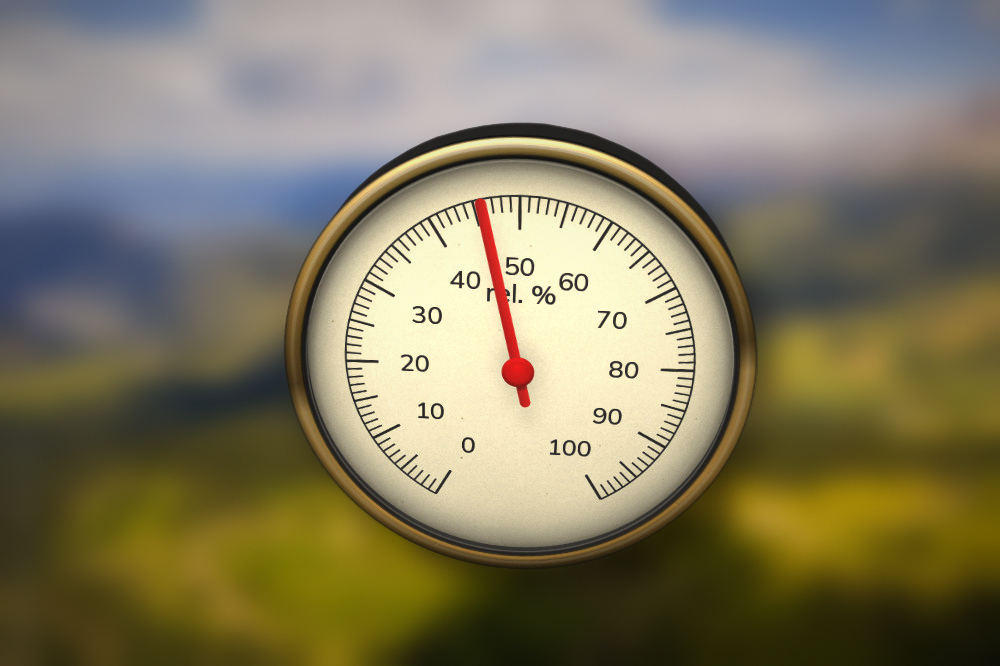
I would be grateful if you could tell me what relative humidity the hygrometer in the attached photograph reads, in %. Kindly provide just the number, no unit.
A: 46
